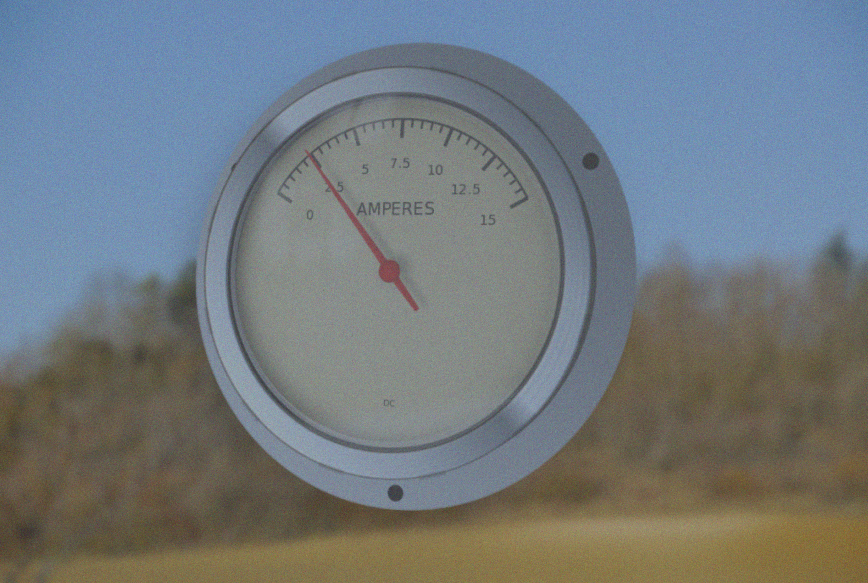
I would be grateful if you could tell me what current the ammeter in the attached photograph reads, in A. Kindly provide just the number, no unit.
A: 2.5
